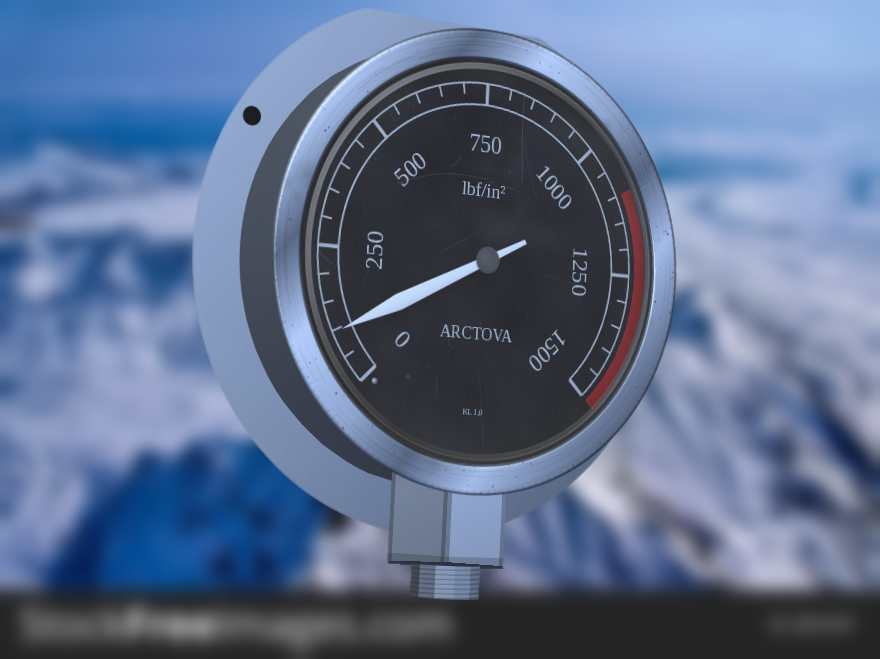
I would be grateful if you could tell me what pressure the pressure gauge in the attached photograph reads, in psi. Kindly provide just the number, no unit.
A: 100
